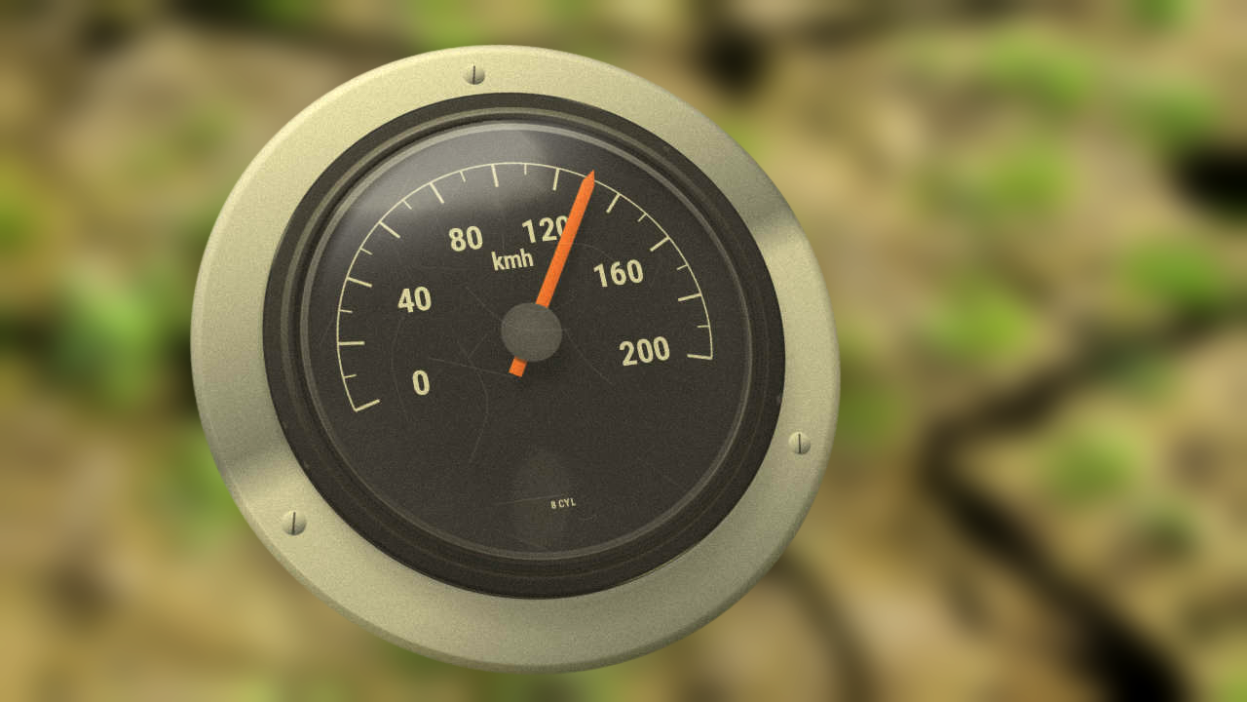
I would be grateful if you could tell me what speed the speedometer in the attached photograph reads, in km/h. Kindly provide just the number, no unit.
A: 130
